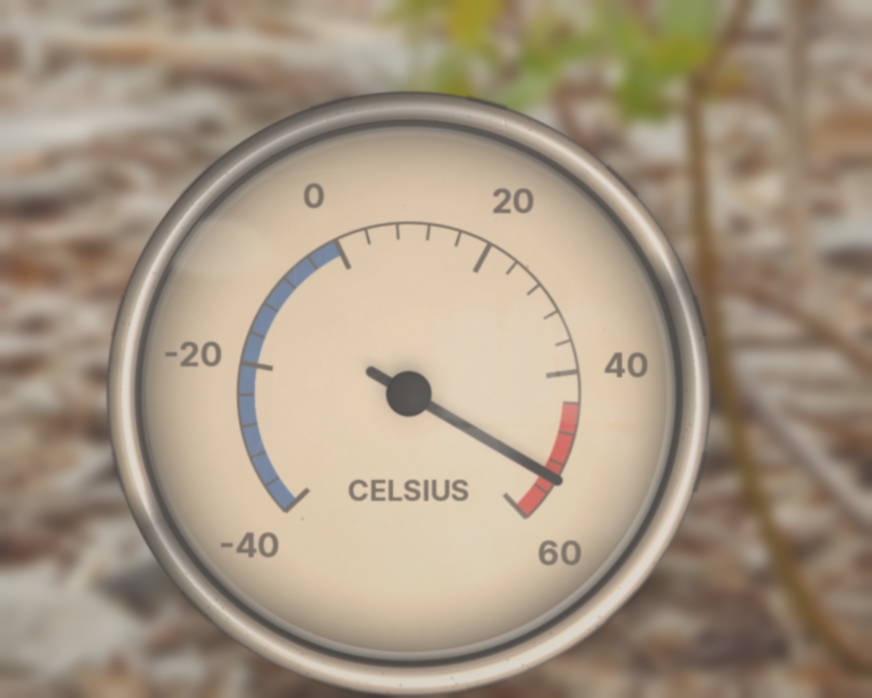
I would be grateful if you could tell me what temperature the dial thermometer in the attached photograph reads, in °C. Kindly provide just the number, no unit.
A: 54
